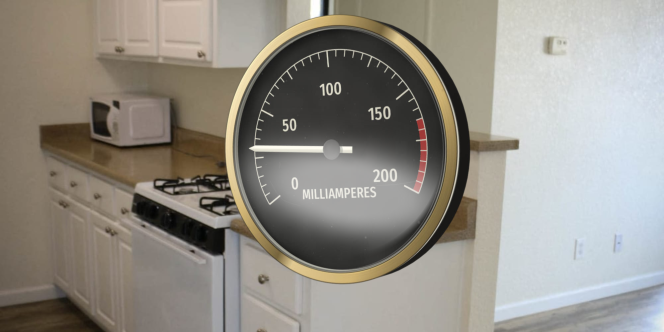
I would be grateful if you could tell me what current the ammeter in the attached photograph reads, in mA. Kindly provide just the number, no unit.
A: 30
